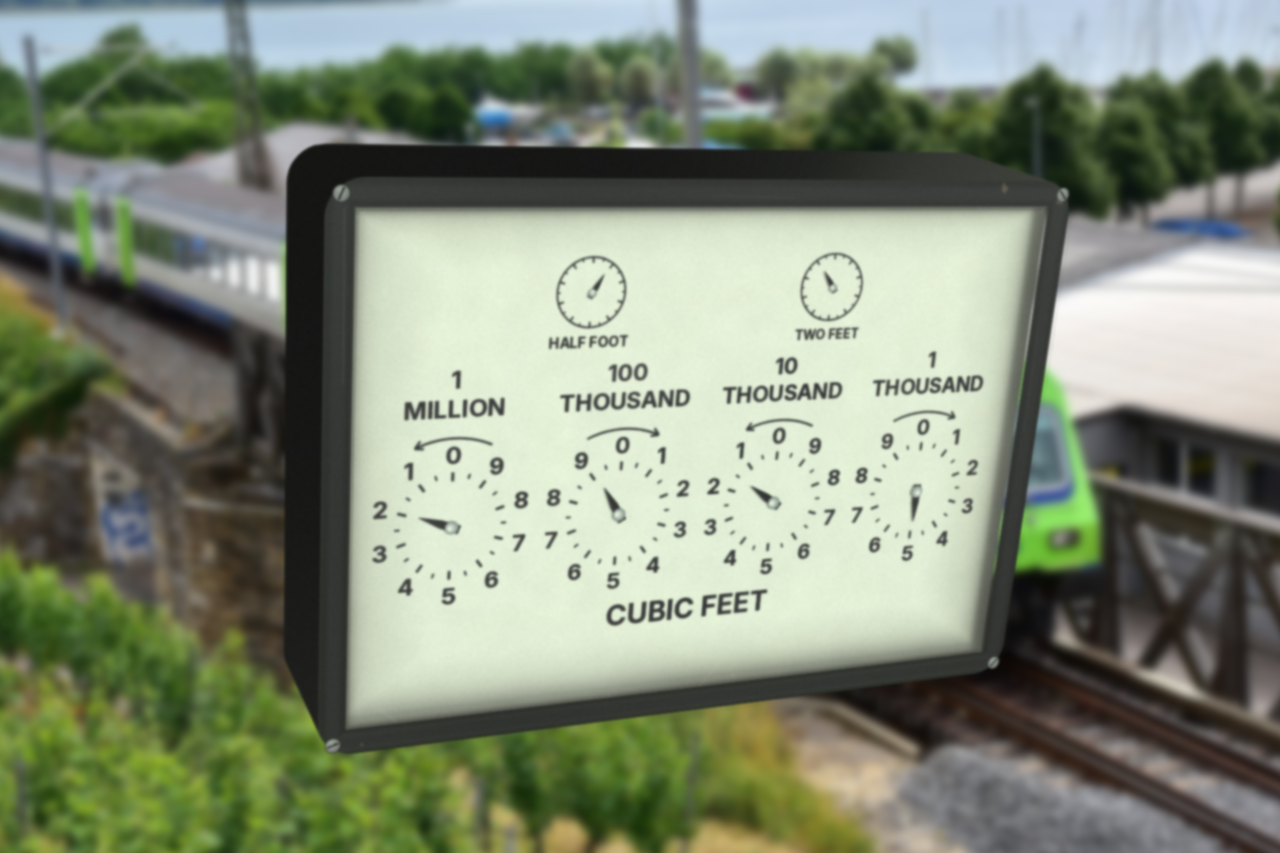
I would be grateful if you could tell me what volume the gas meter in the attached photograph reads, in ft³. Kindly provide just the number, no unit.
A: 191500
